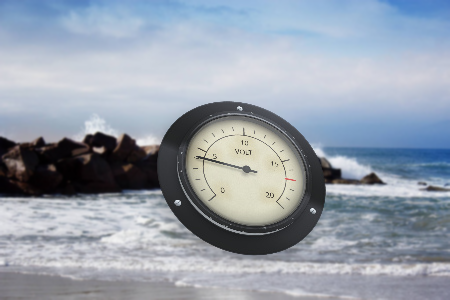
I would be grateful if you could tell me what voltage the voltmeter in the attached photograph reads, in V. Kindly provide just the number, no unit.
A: 4
